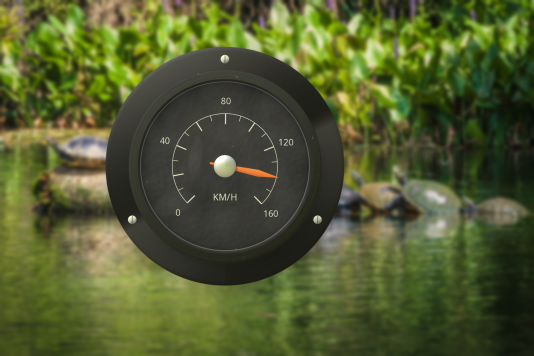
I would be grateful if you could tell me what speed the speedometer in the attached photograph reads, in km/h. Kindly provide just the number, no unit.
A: 140
